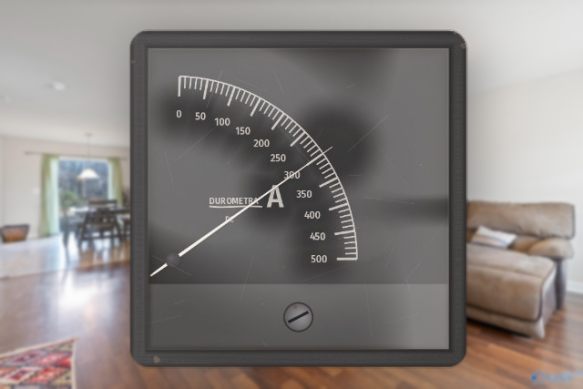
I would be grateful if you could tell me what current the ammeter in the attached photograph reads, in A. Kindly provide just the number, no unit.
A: 300
